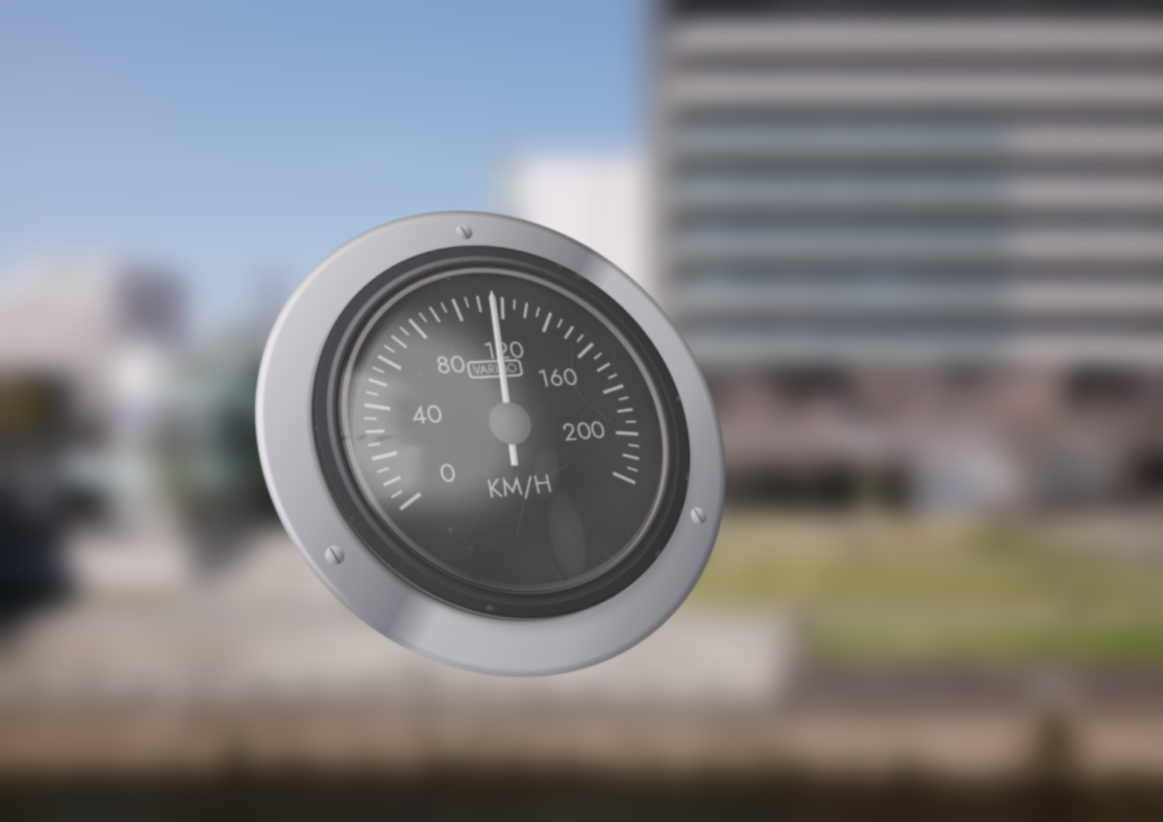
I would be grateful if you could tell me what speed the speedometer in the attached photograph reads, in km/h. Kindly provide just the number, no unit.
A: 115
